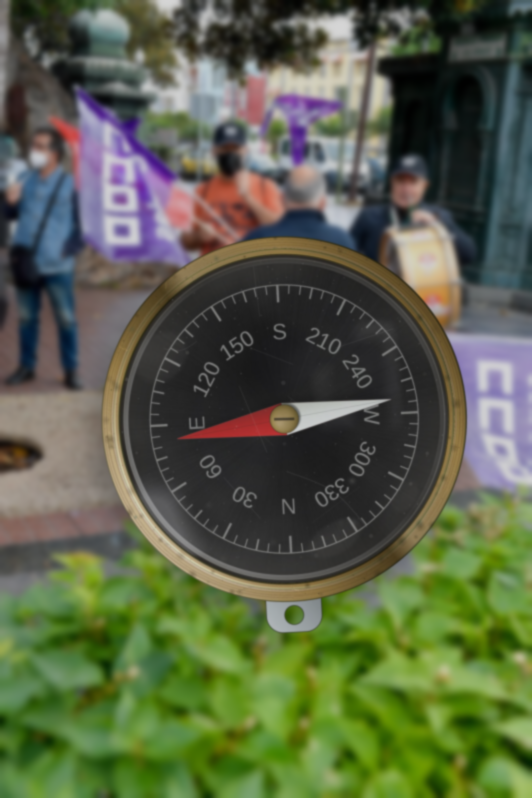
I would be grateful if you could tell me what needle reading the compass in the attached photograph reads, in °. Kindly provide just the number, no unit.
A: 82.5
